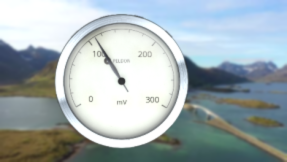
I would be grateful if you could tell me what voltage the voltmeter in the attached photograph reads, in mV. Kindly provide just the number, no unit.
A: 110
